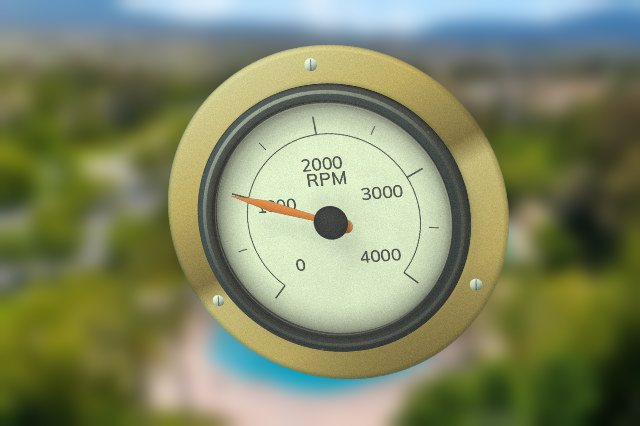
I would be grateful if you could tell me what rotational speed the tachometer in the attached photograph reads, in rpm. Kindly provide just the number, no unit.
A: 1000
